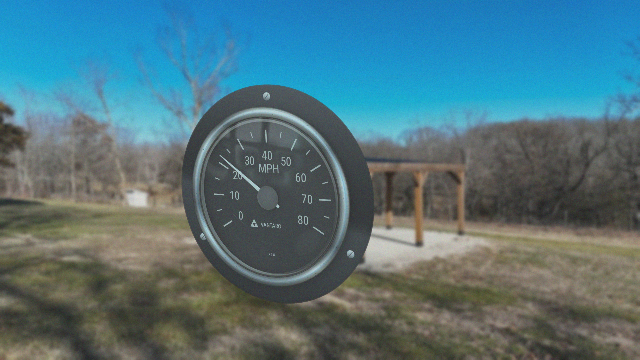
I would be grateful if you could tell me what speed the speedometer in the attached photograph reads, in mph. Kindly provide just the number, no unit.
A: 22.5
